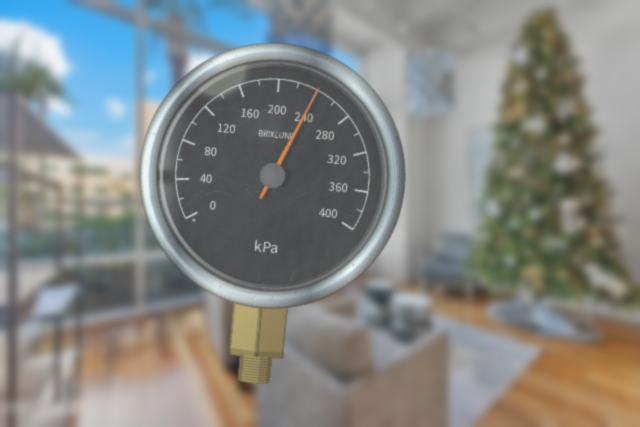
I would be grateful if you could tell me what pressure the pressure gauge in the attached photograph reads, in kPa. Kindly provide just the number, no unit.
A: 240
